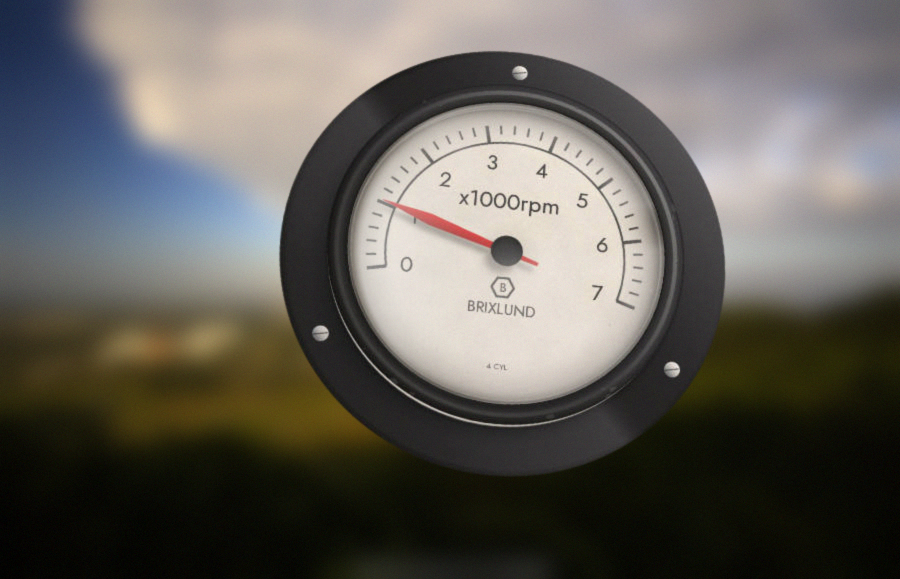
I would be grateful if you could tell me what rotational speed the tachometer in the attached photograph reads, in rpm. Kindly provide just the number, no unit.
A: 1000
